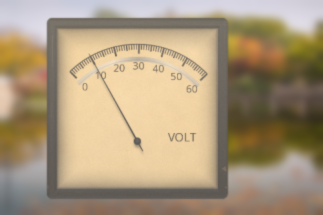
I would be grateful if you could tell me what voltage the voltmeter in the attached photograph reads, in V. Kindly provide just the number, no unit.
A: 10
